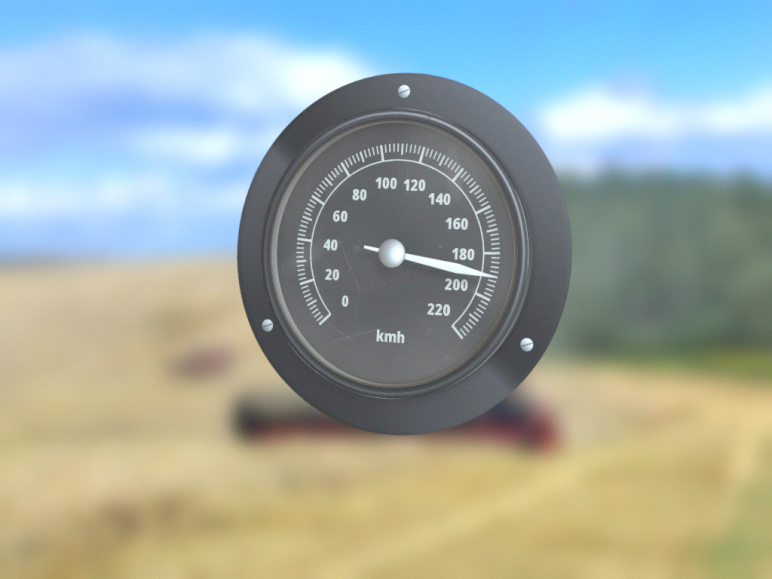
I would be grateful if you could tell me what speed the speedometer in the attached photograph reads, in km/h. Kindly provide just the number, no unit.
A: 190
